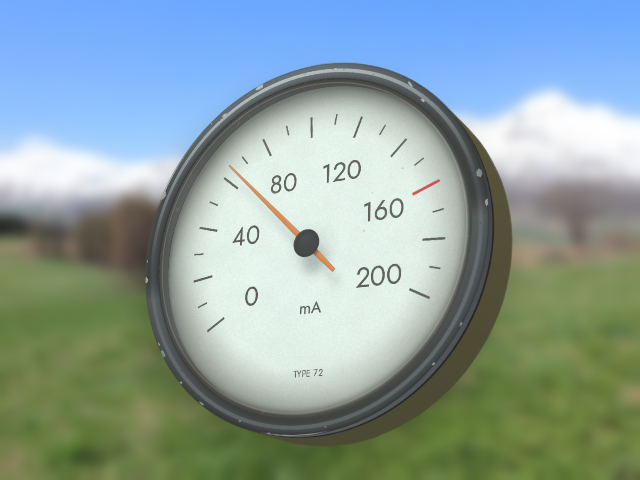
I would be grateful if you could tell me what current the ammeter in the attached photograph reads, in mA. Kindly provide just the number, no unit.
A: 65
